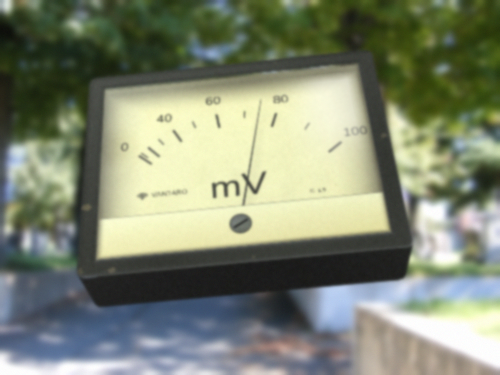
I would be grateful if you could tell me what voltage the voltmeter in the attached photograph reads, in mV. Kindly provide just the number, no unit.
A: 75
